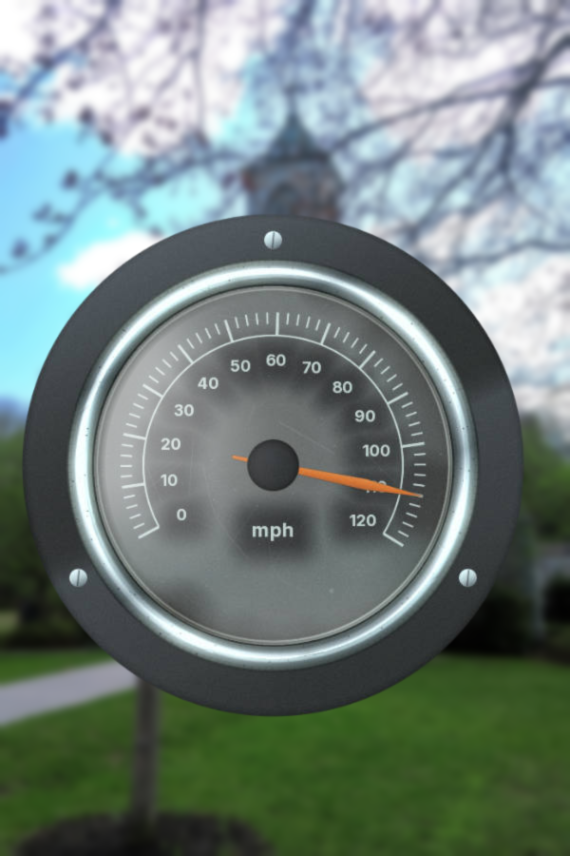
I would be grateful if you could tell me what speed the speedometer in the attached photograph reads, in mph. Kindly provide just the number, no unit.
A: 110
